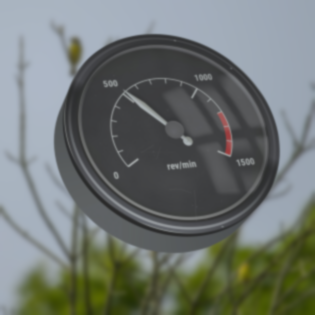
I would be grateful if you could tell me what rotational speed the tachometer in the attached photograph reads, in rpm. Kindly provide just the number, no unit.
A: 500
